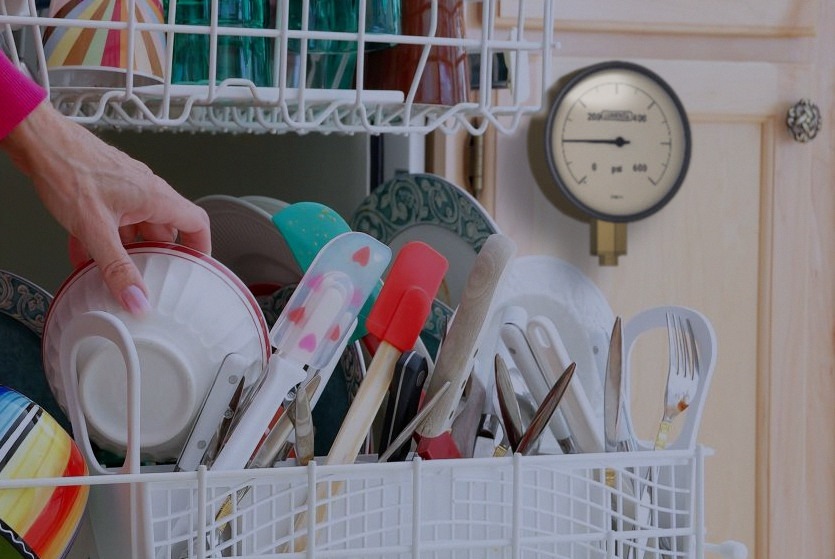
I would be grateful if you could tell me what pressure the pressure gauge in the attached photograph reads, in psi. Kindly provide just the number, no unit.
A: 100
